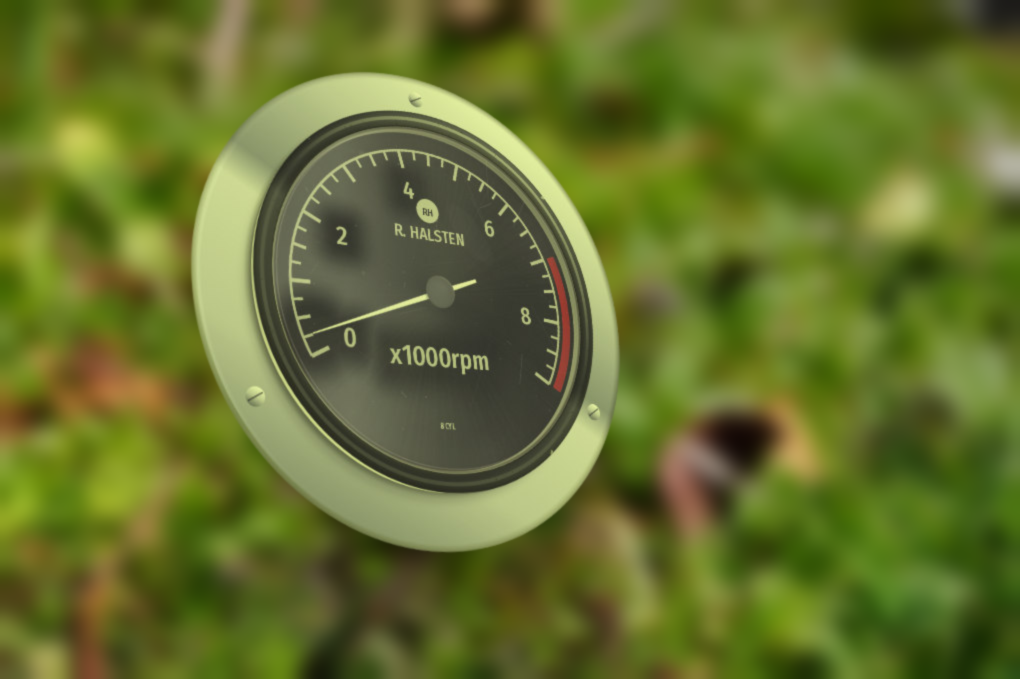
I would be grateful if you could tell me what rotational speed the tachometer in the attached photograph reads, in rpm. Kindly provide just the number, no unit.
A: 250
